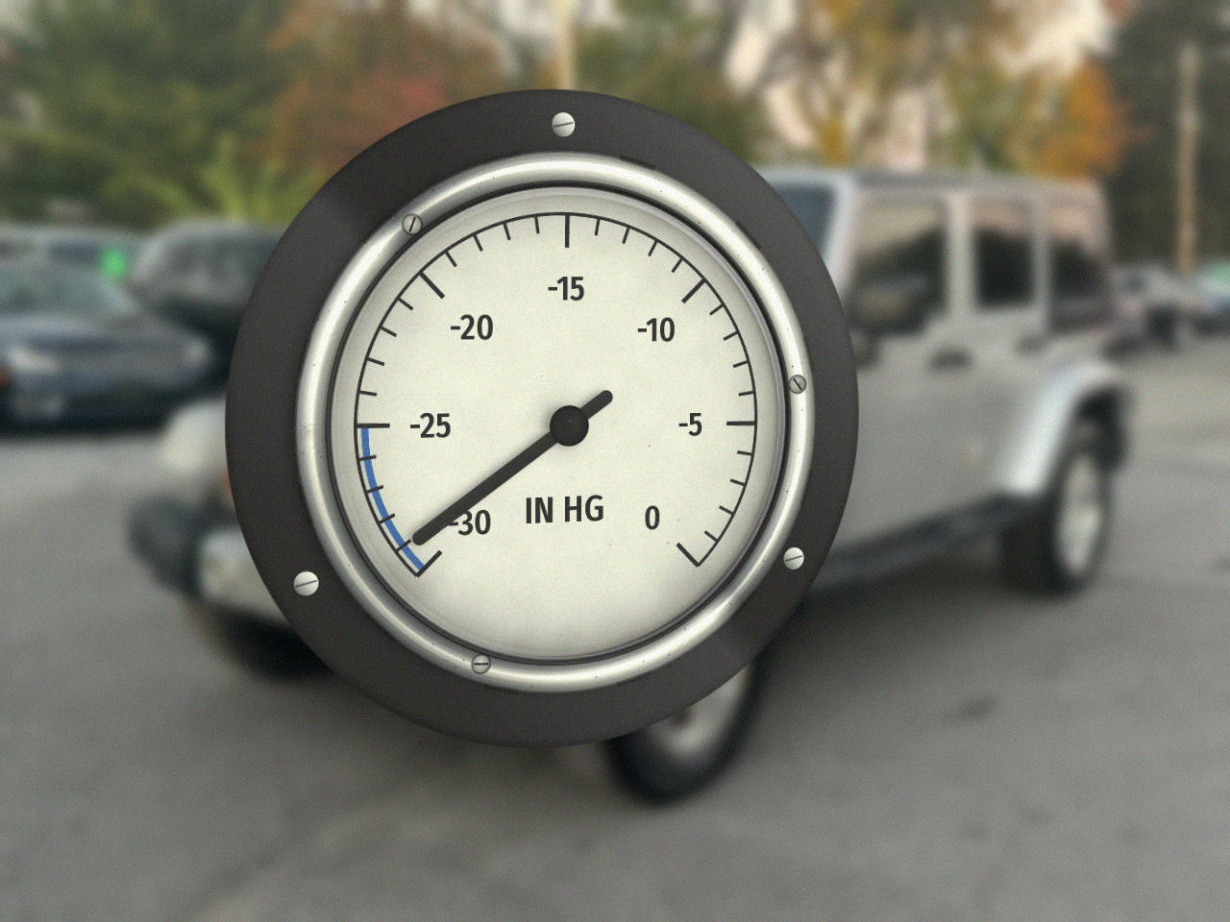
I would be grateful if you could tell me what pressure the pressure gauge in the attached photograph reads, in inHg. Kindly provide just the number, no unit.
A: -29
